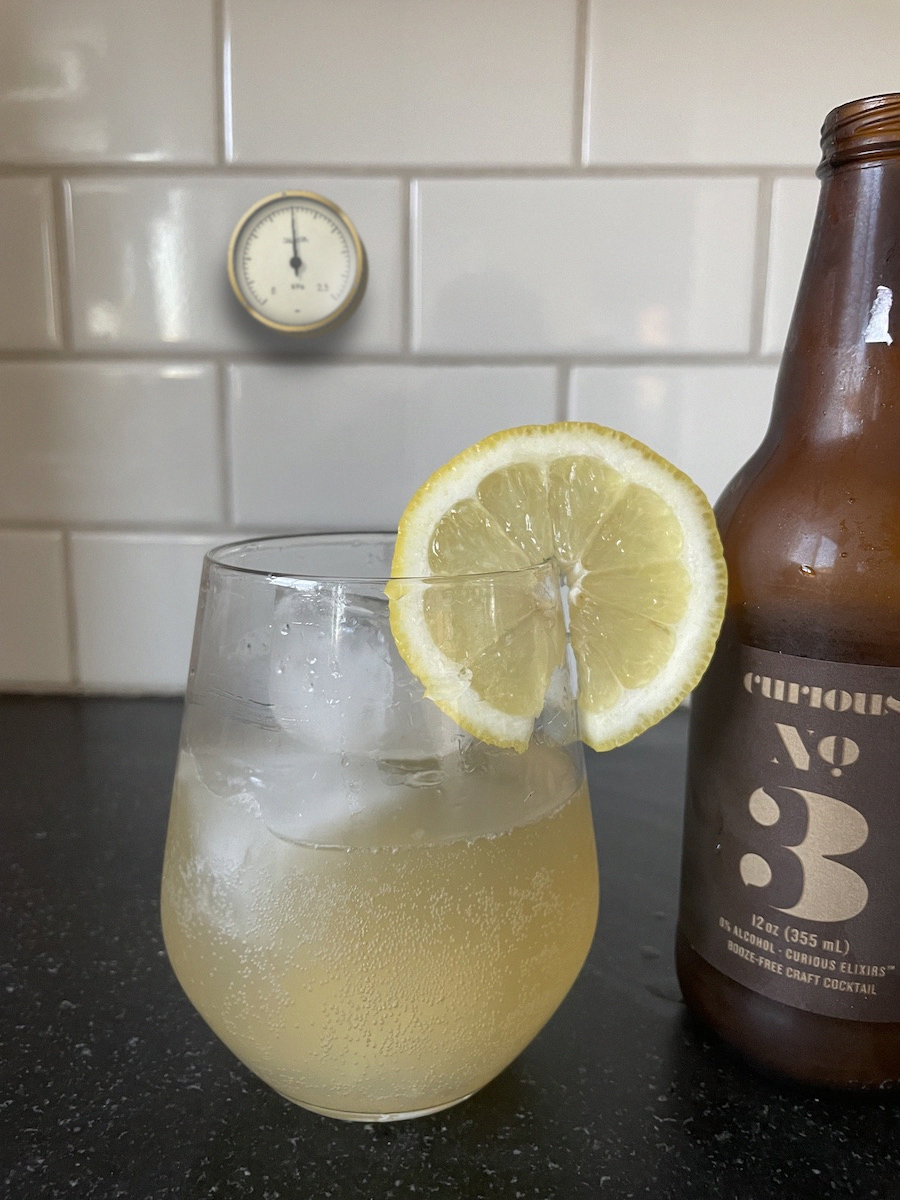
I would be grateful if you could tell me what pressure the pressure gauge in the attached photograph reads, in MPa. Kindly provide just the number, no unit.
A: 1.25
